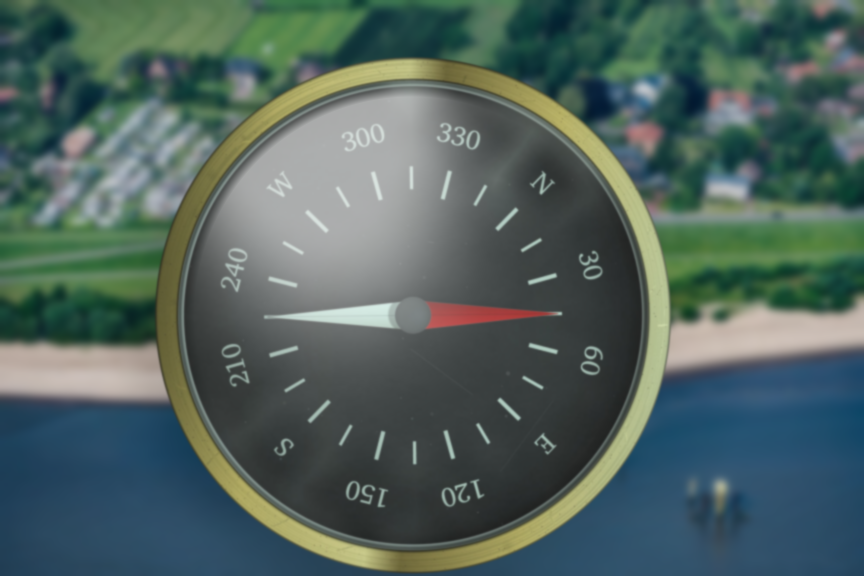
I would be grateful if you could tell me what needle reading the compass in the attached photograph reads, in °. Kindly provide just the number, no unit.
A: 45
